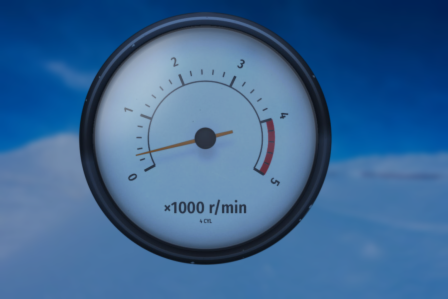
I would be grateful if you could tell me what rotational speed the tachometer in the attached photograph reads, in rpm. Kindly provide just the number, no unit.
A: 300
